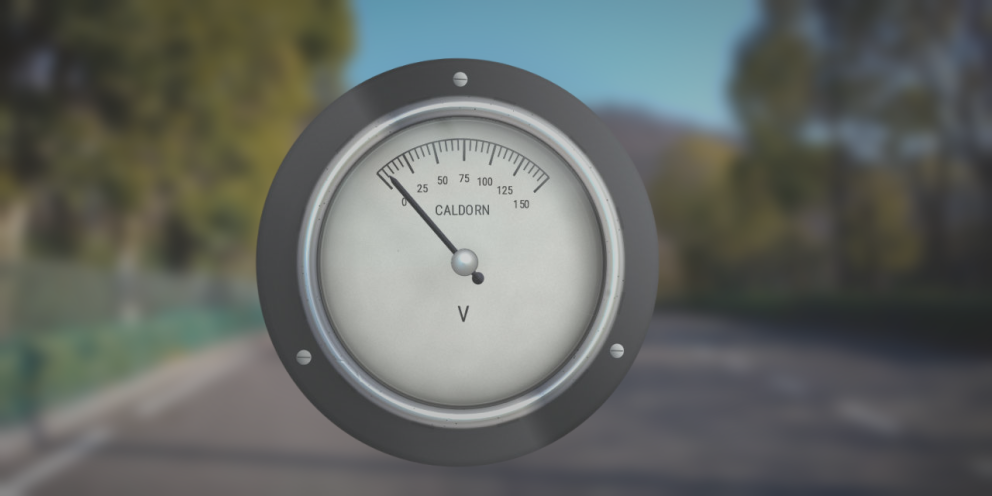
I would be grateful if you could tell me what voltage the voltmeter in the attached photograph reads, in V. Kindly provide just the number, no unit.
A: 5
